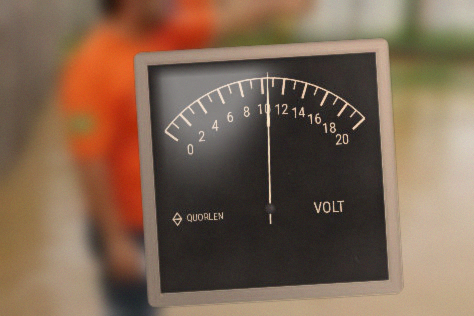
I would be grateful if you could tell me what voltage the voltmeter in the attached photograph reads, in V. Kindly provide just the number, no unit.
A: 10.5
